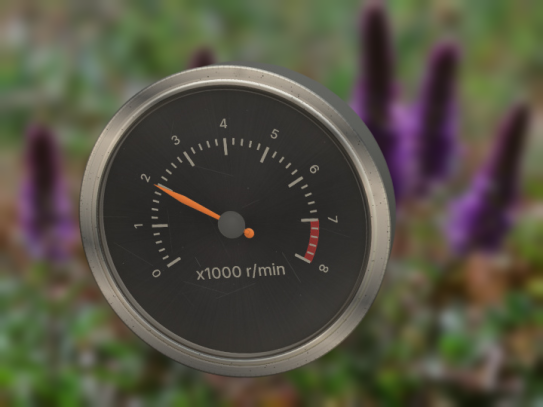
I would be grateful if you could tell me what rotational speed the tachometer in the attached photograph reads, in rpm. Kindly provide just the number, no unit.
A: 2000
